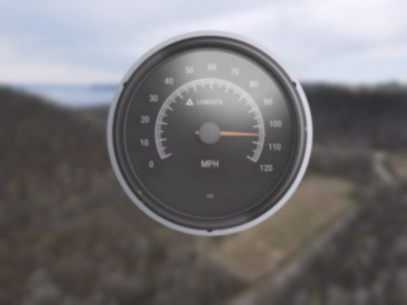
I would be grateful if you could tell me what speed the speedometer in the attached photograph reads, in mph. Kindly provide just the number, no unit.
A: 105
